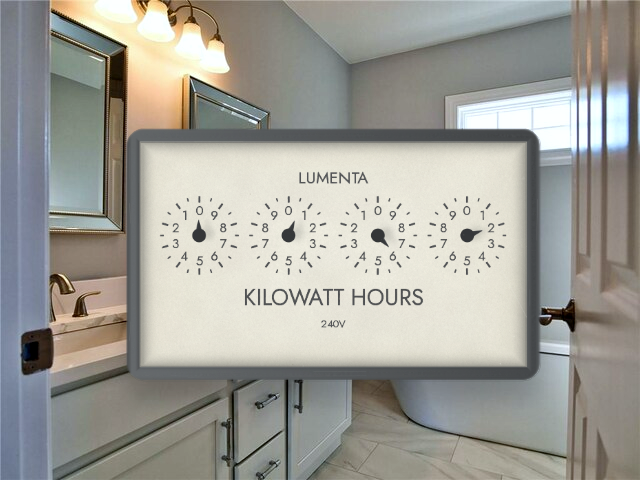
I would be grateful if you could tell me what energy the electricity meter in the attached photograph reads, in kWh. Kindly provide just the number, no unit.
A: 62
